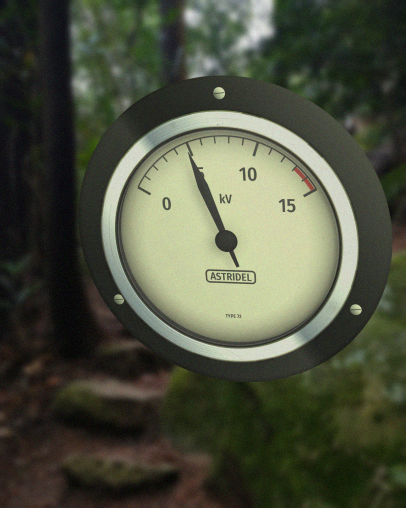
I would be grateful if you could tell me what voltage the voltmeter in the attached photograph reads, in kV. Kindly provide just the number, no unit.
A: 5
